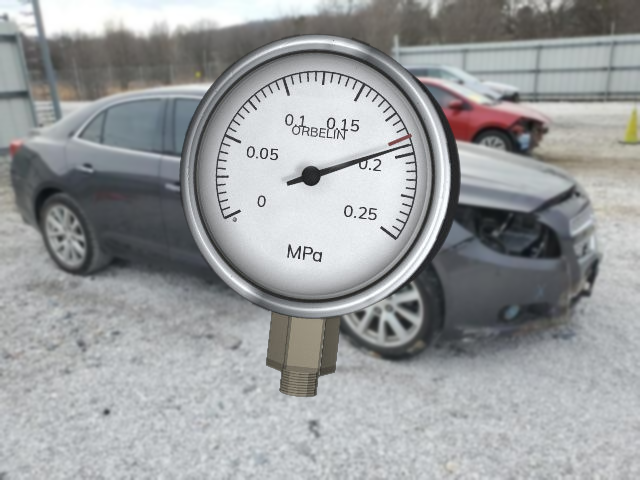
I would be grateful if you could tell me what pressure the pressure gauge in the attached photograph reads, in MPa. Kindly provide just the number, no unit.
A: 0.195
